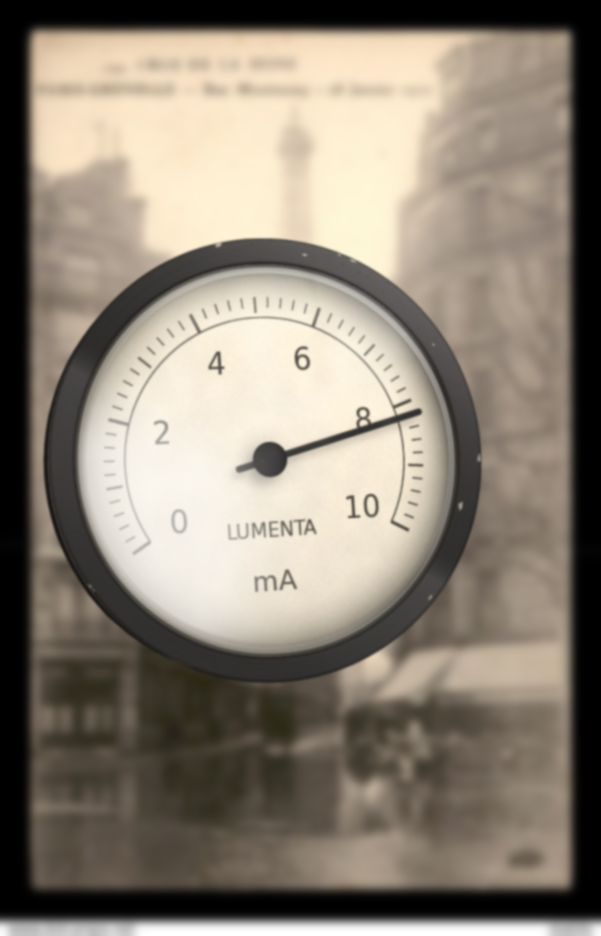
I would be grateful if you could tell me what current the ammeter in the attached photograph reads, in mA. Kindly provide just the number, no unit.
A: 8.2
